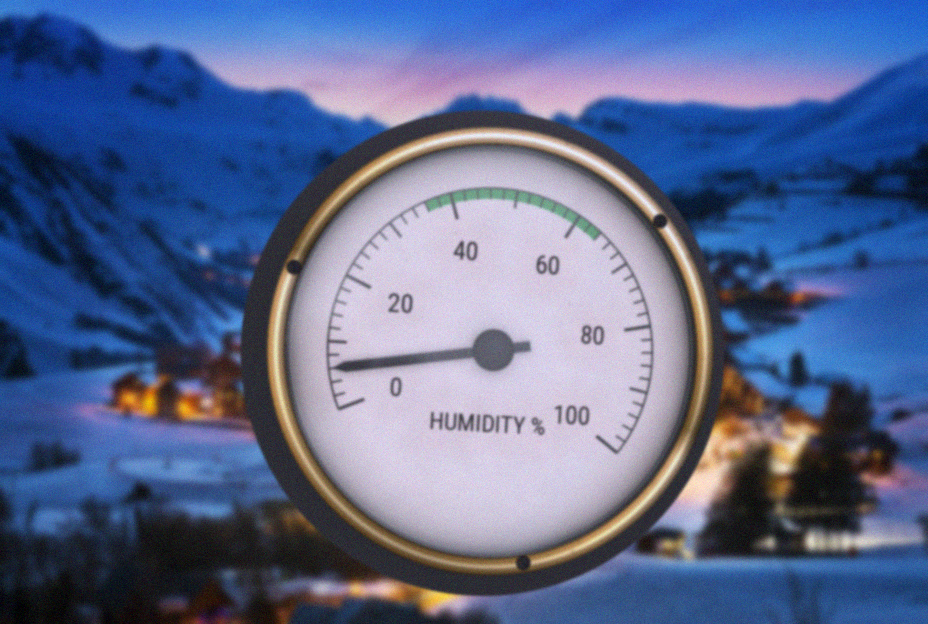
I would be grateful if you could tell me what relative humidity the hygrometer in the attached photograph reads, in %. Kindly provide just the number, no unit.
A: 6
